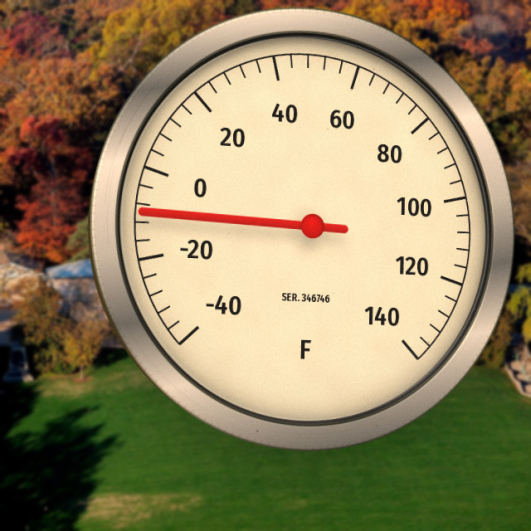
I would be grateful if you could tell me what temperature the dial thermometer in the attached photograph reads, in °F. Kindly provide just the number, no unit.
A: -10
